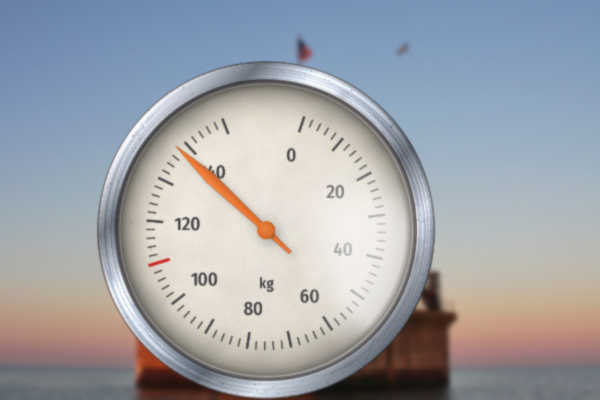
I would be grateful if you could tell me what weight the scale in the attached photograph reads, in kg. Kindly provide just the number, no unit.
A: 138
